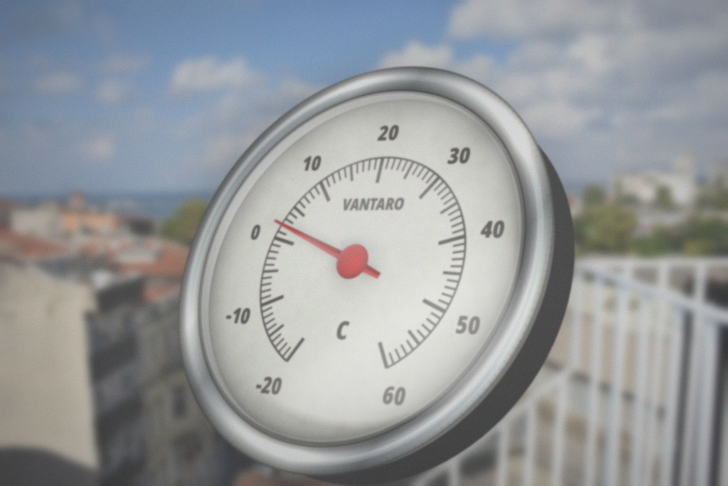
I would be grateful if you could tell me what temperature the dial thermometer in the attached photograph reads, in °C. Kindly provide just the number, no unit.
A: 2
